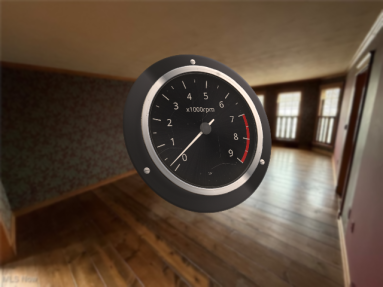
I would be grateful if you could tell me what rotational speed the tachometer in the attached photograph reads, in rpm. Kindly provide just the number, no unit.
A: 250
